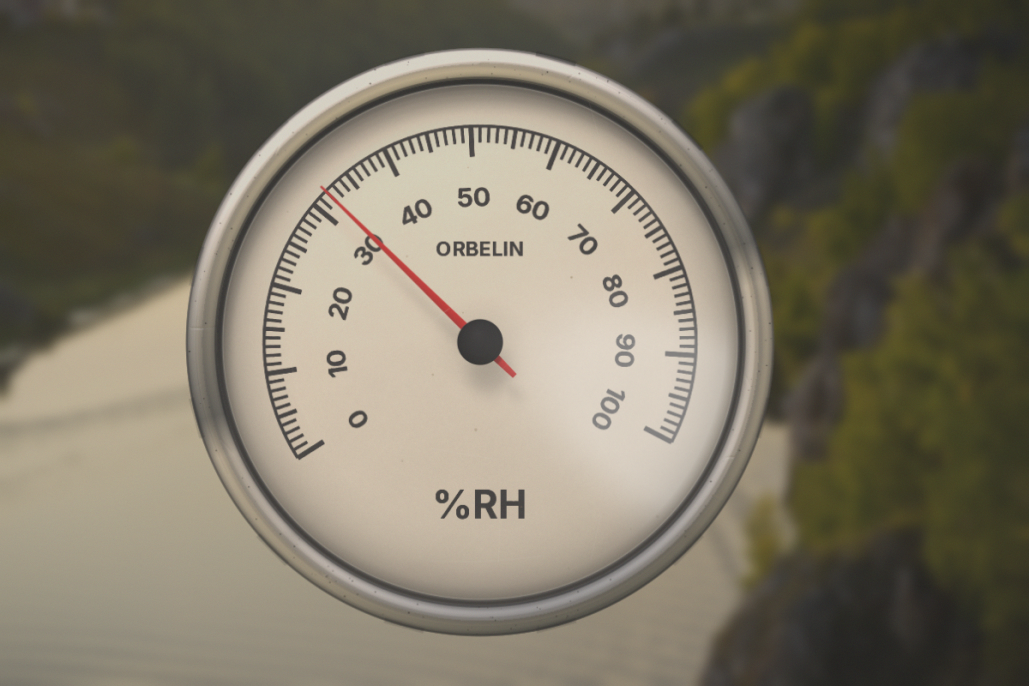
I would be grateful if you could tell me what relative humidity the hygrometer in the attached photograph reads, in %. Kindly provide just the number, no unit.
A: 32
